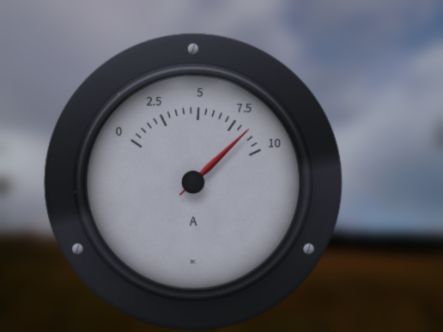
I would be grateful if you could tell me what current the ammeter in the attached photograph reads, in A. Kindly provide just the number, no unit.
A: 8.5
